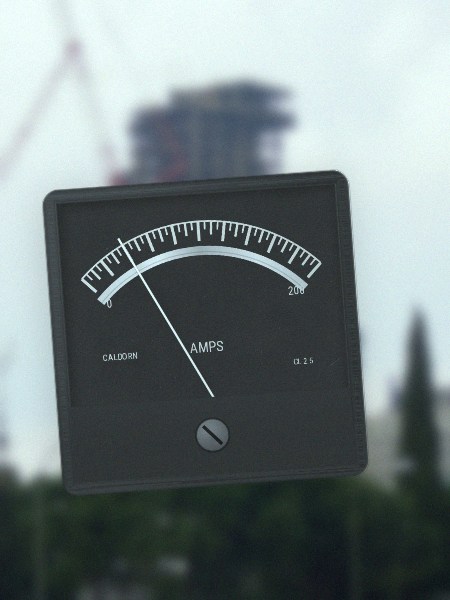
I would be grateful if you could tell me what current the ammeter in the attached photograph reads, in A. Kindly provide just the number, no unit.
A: 40
